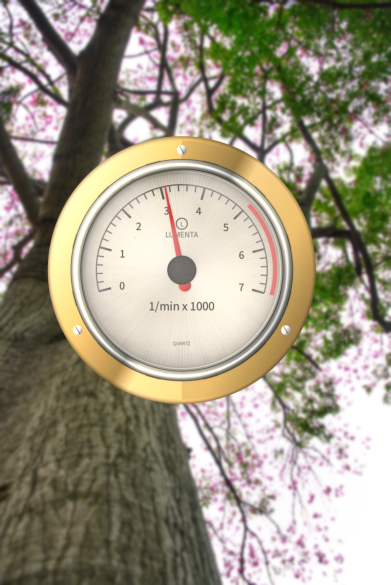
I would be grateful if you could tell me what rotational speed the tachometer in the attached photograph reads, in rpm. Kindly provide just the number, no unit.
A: 3100
